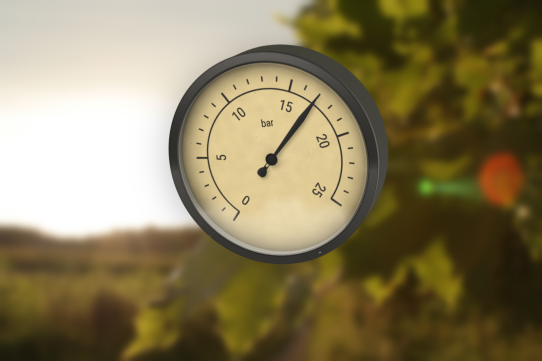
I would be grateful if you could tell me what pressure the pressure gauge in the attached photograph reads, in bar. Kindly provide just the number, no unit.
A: 17
